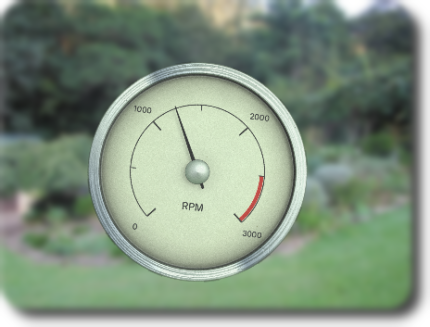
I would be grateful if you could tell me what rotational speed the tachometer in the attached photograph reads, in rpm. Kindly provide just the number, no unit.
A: 1250
